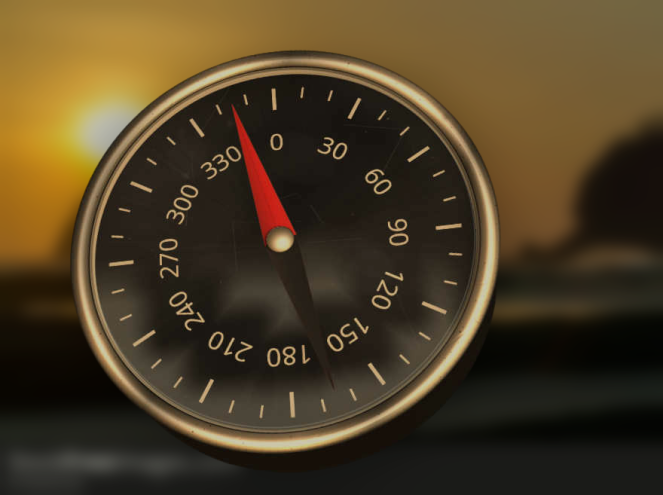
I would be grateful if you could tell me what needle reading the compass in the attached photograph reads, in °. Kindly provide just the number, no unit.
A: 345
